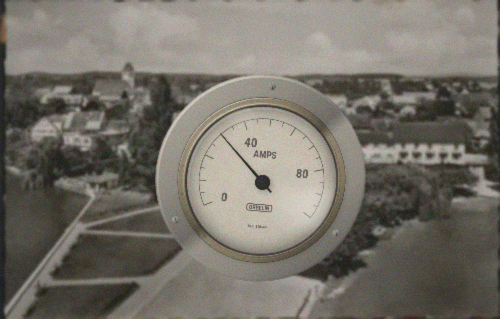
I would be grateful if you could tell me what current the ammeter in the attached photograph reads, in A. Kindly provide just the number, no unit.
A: 30
